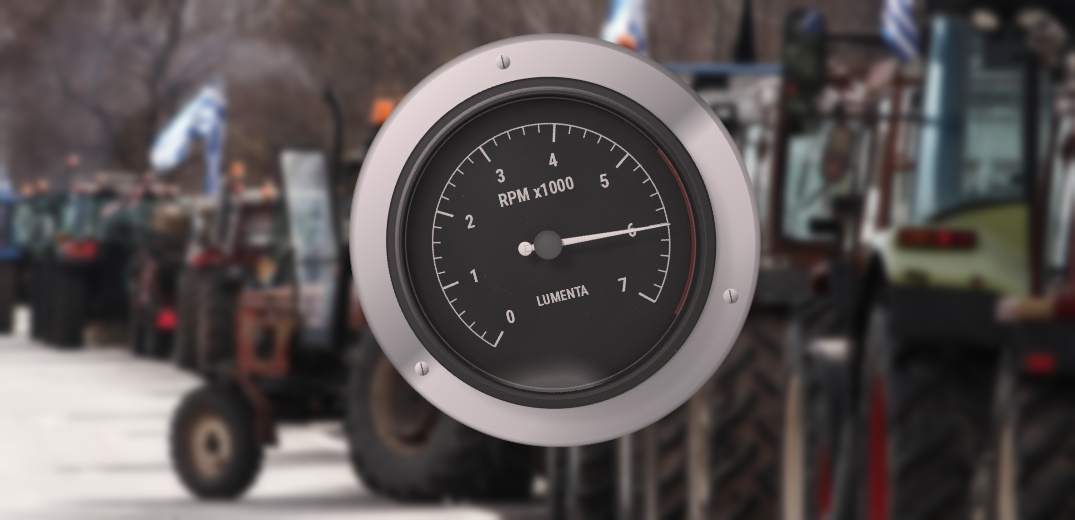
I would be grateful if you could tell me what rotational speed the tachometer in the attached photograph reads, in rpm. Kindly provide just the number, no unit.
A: 6000
